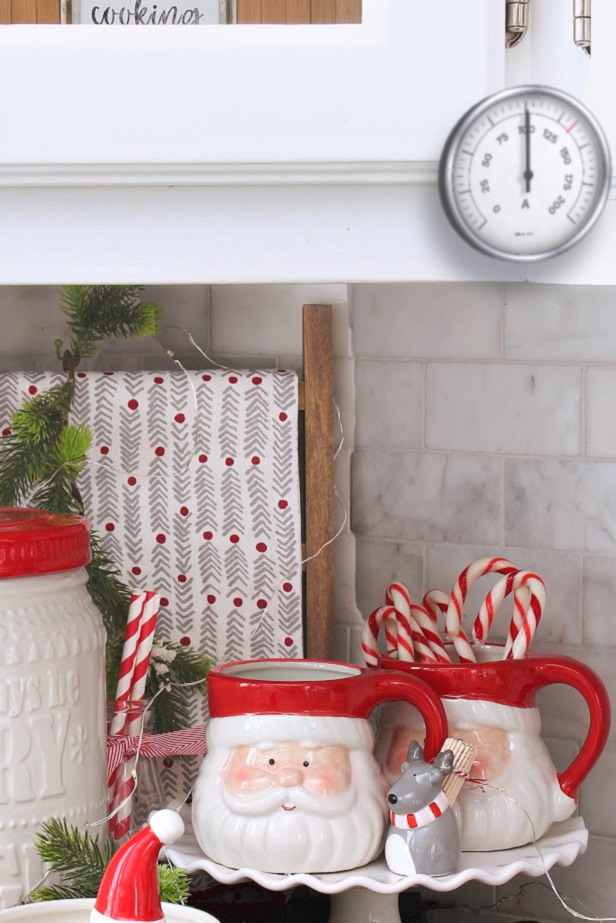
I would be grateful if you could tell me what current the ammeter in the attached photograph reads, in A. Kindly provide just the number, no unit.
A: 100
